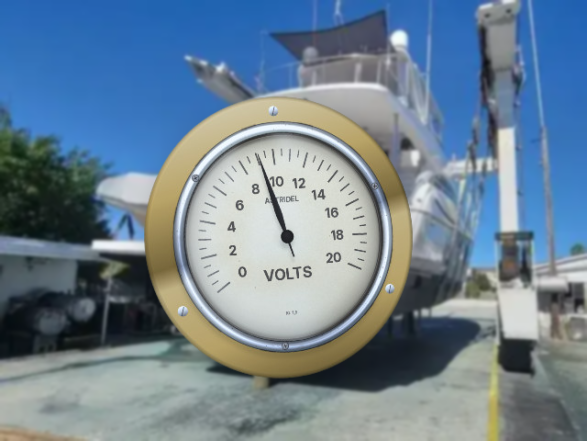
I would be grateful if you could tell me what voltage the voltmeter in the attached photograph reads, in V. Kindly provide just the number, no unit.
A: 9
